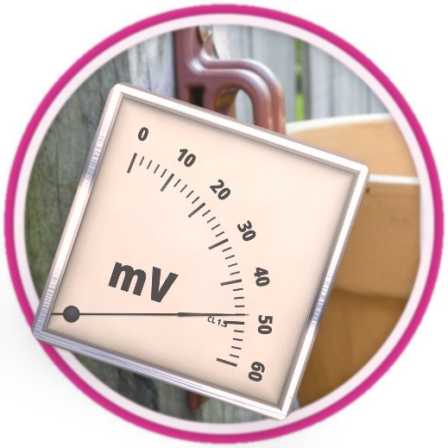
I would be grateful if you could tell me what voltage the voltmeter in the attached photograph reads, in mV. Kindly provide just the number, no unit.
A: 48
